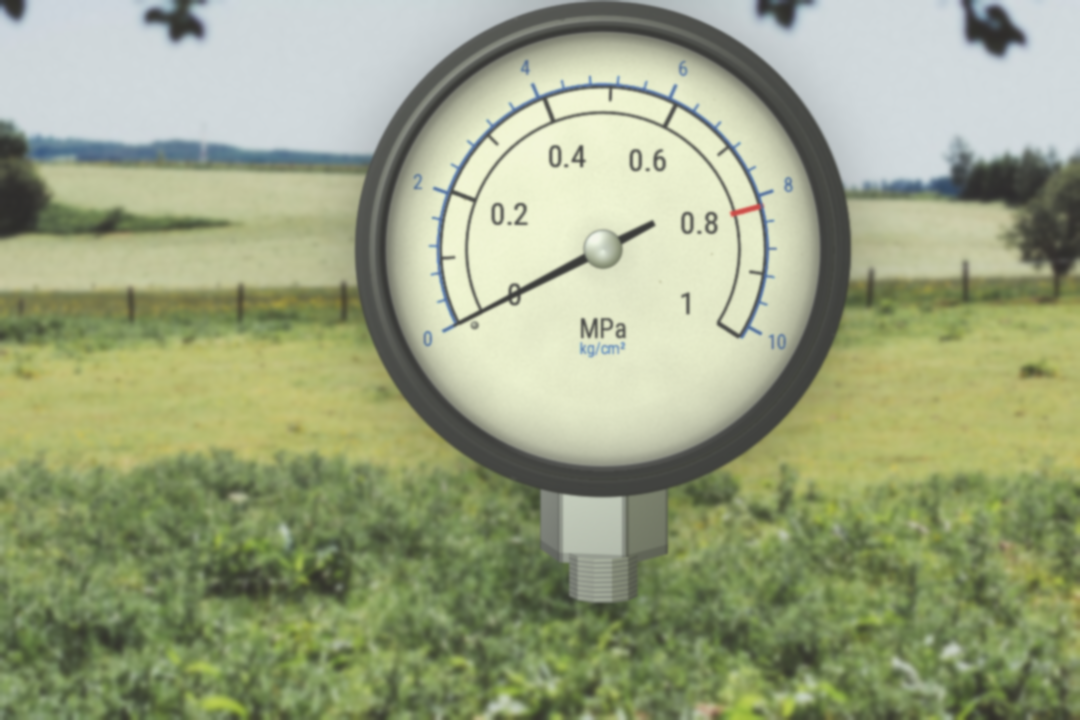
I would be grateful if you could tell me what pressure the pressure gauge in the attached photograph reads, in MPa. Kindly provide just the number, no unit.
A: 0
